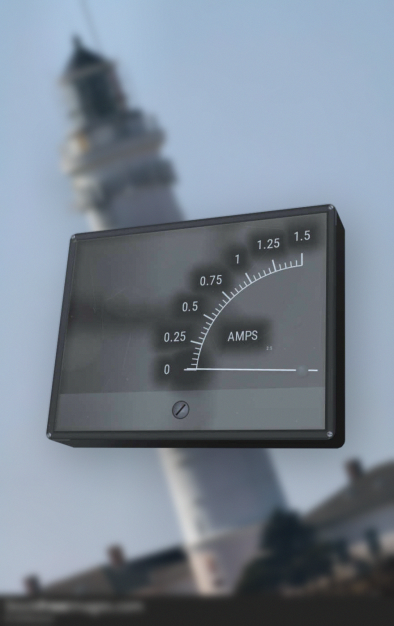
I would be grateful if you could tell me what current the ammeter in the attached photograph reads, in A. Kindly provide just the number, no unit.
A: 0
